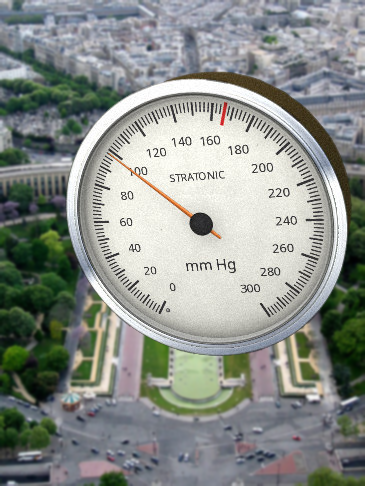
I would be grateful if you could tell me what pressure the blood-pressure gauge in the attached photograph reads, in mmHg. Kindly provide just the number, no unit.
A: 100
